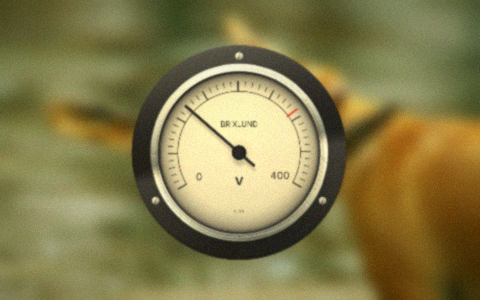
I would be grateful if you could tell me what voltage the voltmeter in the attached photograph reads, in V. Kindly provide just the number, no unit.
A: 120
